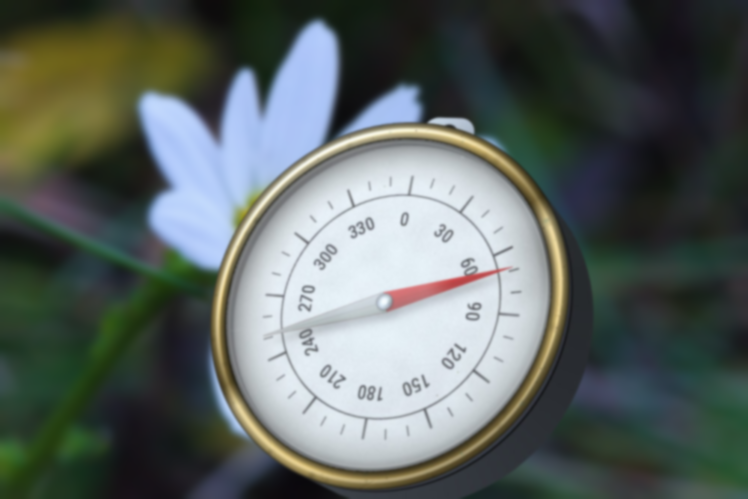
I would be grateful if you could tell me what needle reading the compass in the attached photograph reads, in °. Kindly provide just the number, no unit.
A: 70
